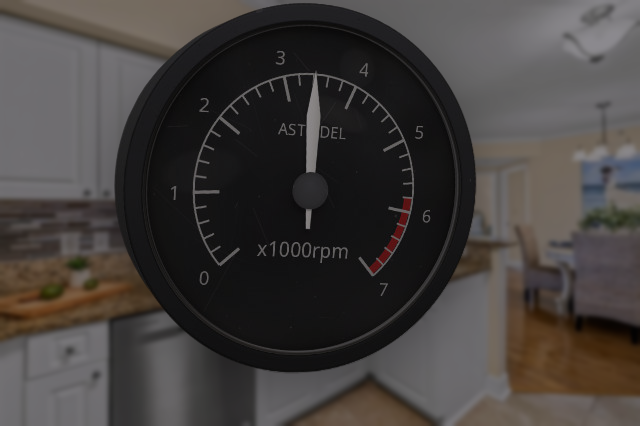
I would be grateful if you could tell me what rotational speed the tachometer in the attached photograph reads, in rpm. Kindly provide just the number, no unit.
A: 3400
